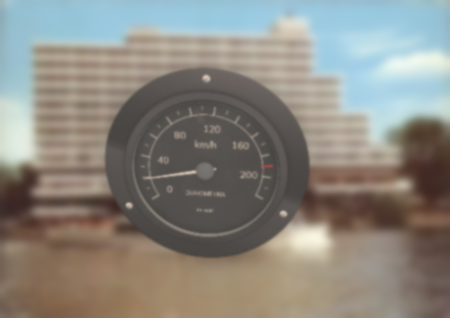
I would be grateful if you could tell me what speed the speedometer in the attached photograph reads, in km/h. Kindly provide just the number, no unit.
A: 20
